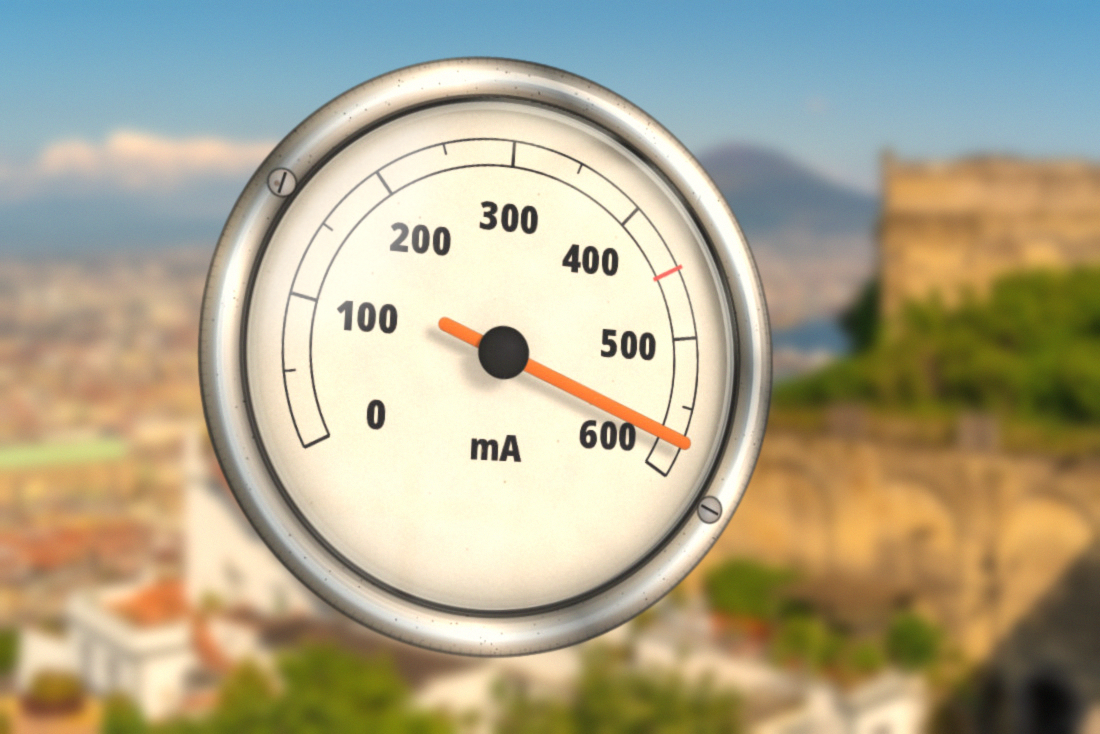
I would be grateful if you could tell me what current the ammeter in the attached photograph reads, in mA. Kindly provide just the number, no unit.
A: 575
